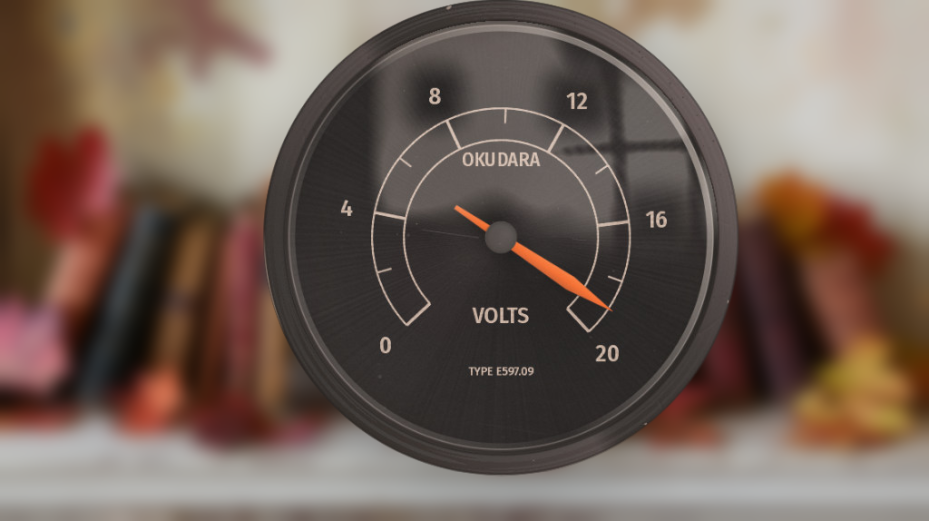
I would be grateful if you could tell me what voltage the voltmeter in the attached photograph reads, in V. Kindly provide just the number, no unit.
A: 19
